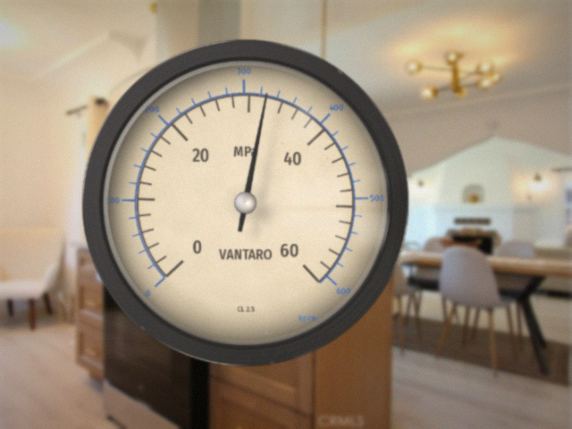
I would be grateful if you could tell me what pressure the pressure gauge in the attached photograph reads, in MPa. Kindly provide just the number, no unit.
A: 32
